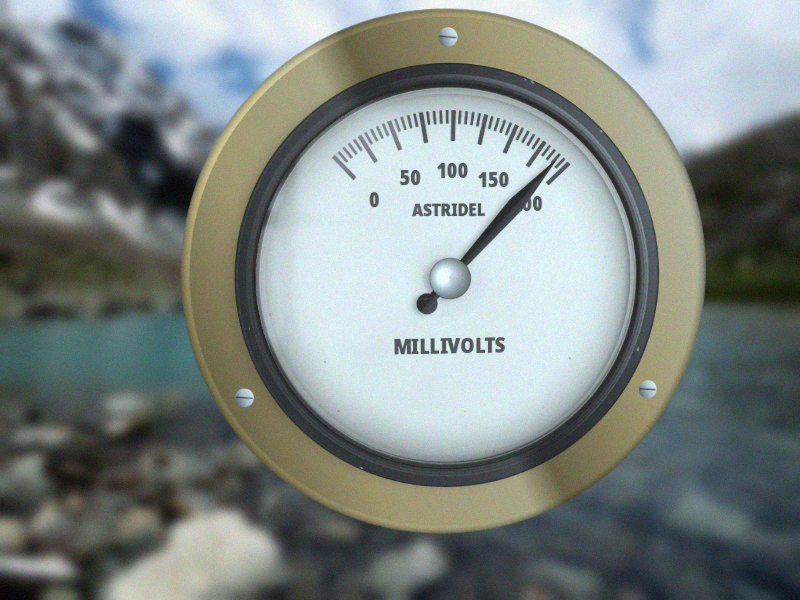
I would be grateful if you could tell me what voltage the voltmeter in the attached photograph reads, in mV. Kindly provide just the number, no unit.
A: 190
